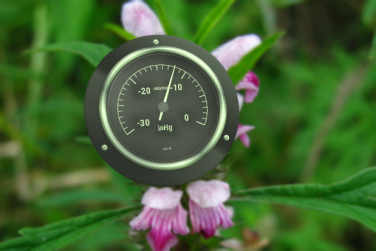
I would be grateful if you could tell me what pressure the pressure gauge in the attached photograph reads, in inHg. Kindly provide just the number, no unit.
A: -12
